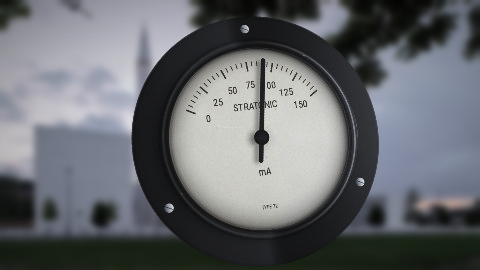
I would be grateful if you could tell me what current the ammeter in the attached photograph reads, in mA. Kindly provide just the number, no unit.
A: 90
